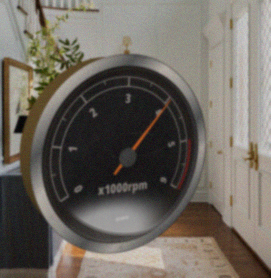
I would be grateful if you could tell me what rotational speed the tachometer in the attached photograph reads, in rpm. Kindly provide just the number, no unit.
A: 4000
